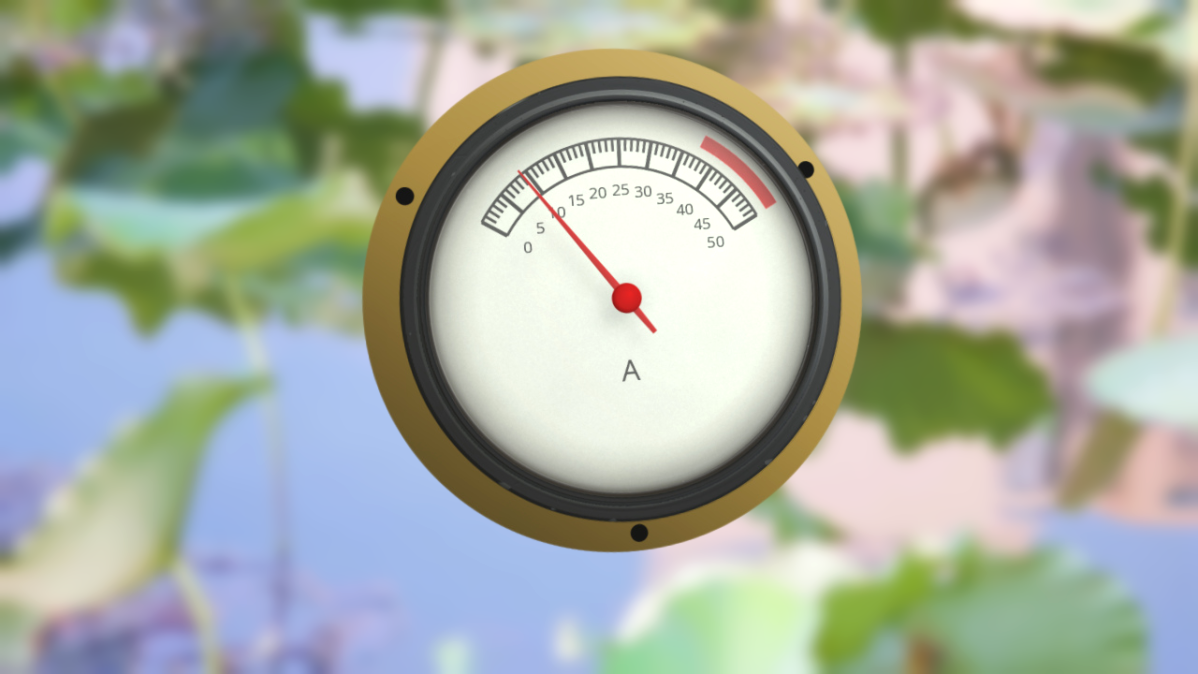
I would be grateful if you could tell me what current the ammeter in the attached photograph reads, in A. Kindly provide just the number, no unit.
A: 9
